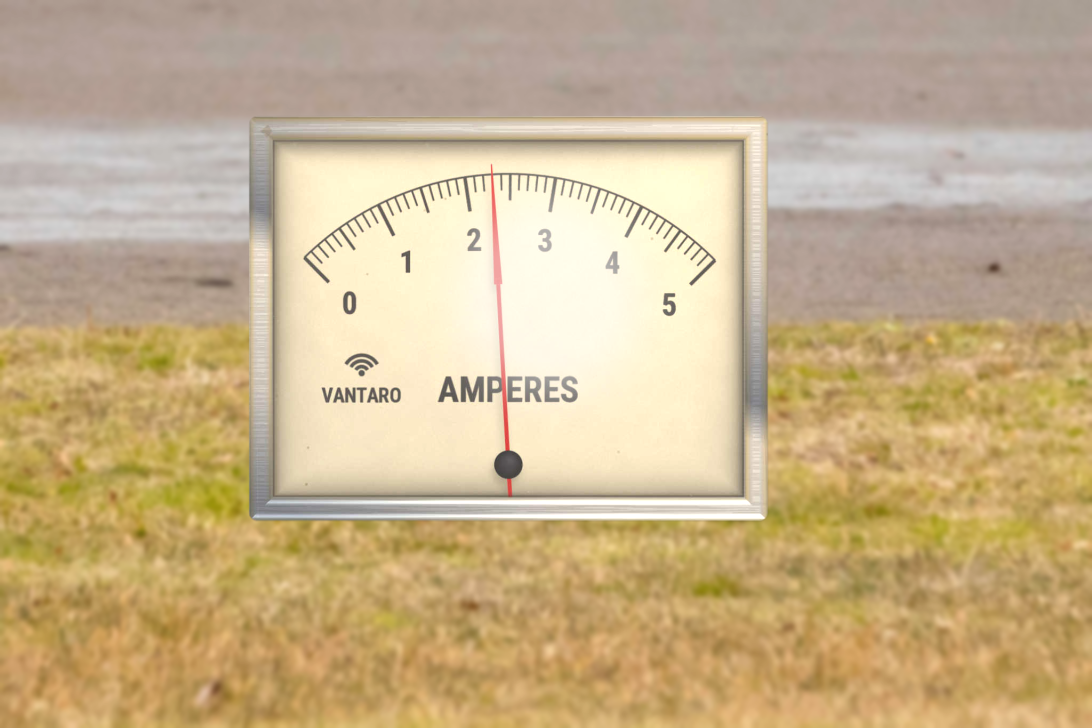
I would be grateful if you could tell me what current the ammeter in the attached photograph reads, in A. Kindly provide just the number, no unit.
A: 2.3
